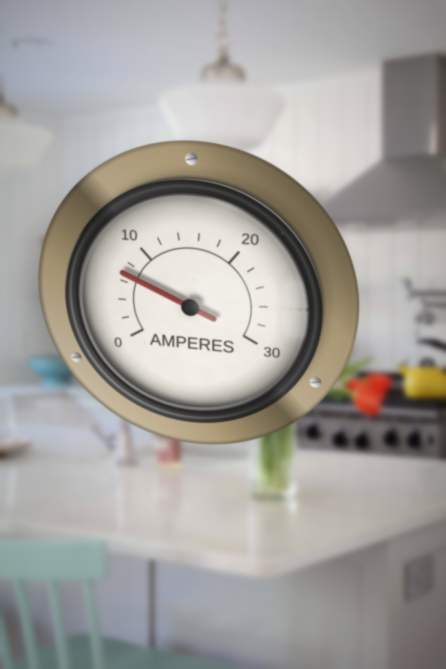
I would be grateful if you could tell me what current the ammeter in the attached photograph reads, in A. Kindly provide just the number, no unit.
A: 7
